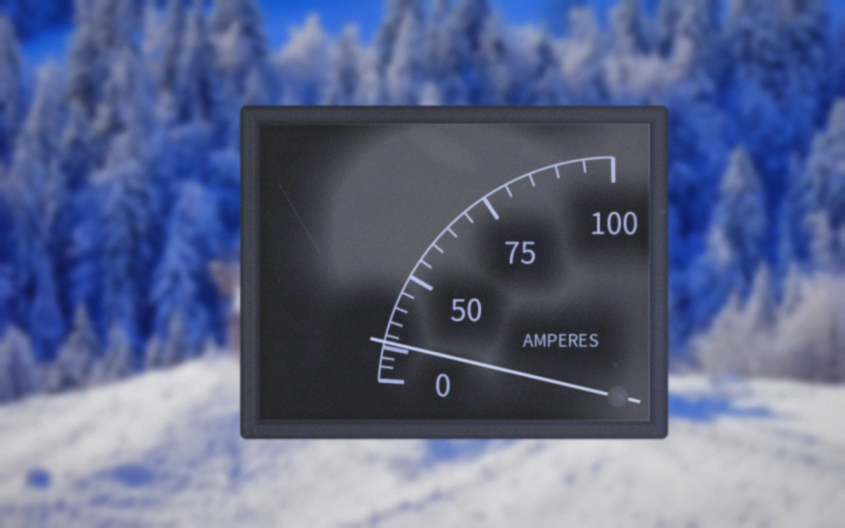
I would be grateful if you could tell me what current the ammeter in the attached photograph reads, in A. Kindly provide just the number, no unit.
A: 27.5
